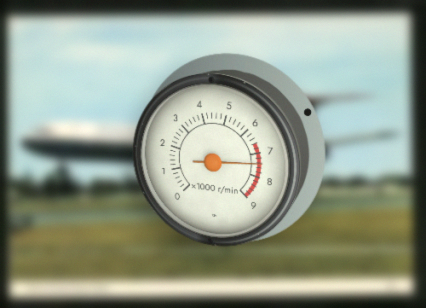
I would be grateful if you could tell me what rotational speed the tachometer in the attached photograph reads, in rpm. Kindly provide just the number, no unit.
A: 7400
